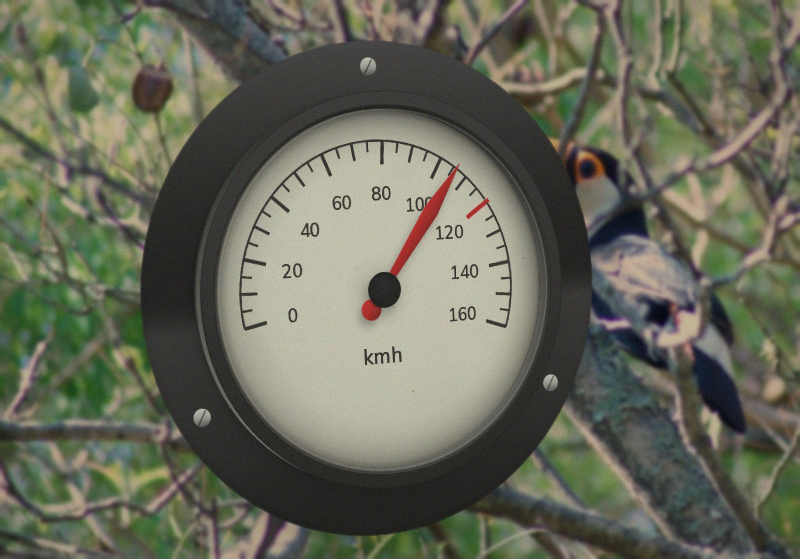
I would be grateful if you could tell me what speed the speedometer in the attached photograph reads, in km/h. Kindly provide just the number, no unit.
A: 105
